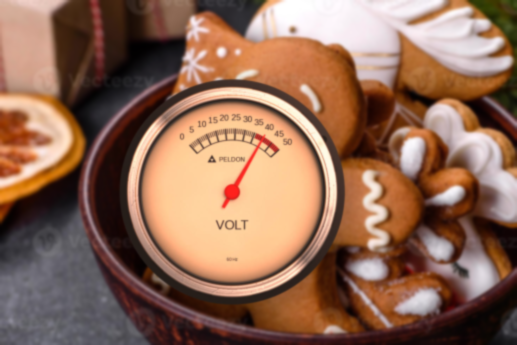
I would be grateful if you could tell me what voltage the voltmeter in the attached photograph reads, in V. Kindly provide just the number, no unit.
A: 40
